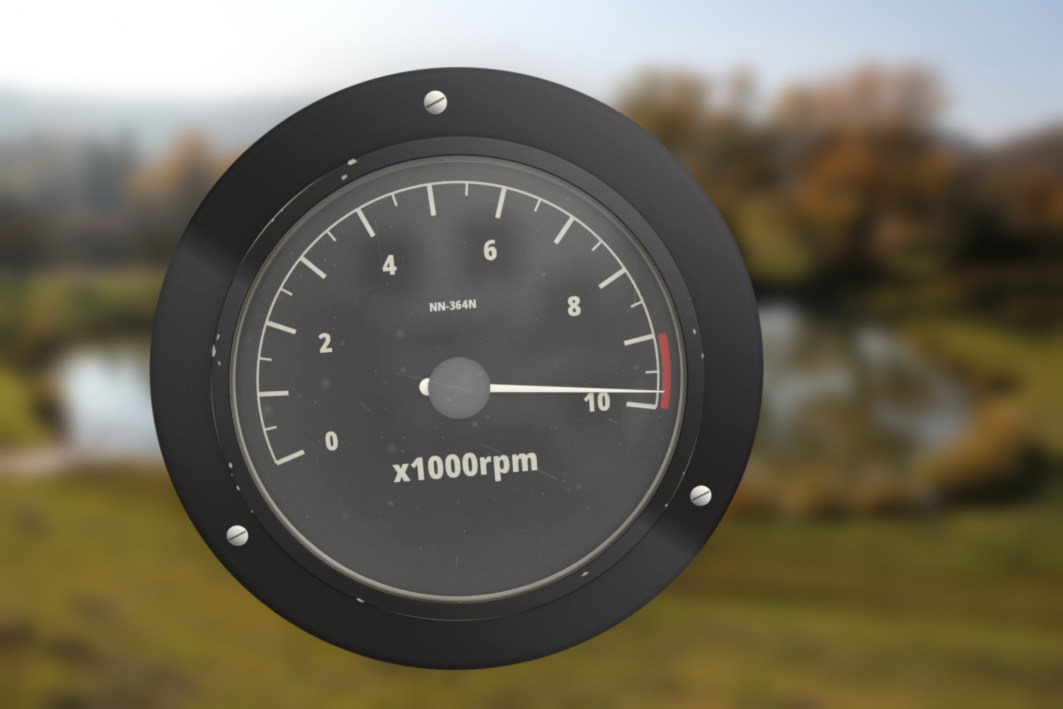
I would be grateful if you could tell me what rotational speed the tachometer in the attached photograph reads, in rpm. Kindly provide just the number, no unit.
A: 9750
